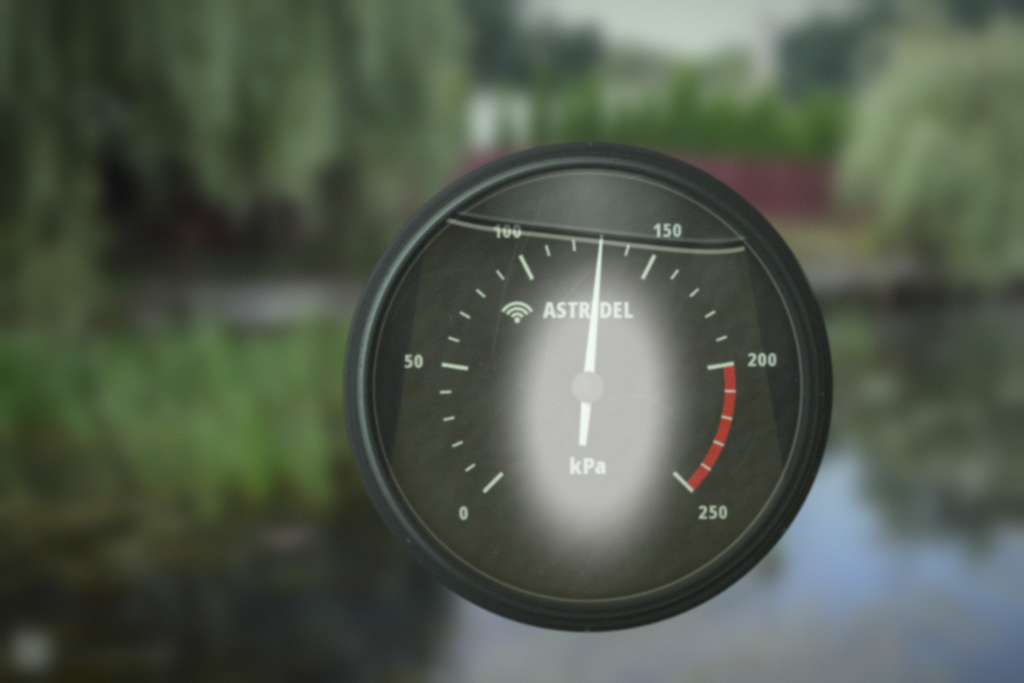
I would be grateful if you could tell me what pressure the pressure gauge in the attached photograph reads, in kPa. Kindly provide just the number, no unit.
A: 130
